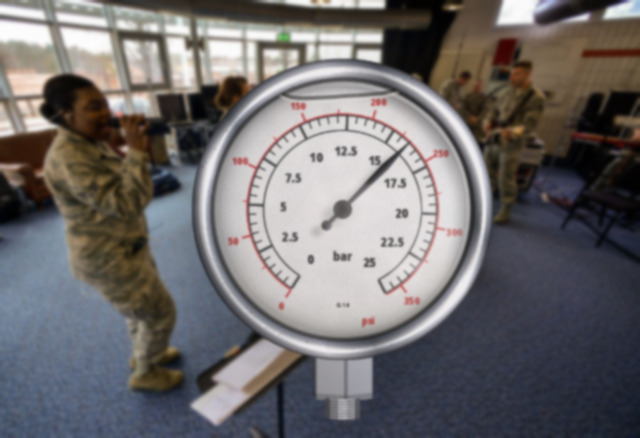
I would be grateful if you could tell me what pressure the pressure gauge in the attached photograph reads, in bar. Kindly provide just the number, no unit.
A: 16
